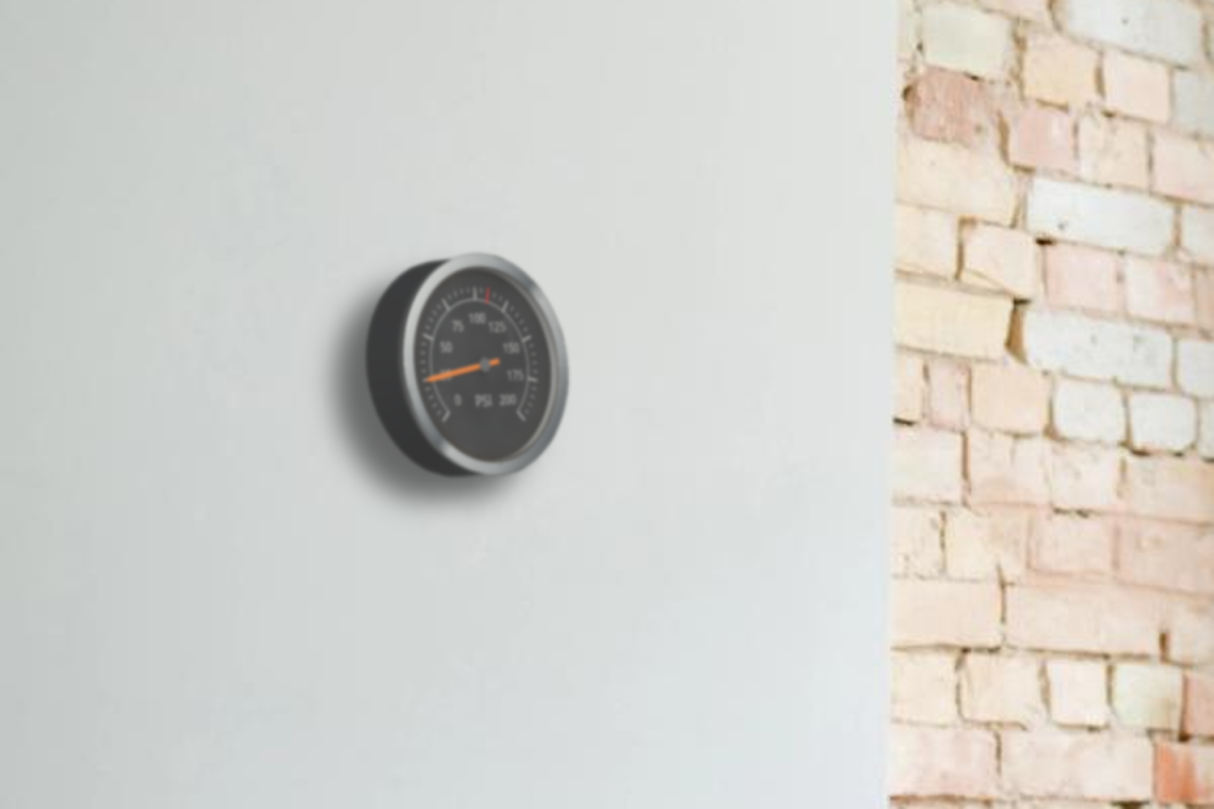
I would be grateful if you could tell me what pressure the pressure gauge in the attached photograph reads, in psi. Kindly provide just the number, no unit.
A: 25
